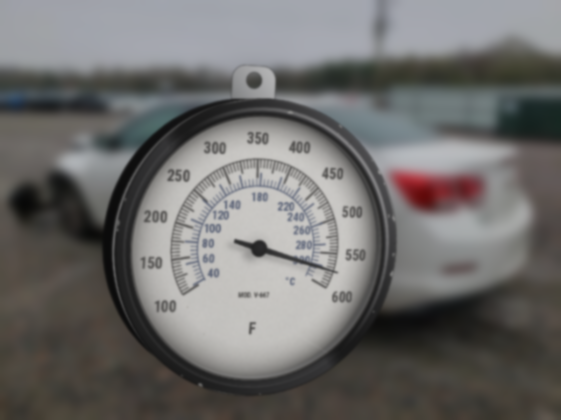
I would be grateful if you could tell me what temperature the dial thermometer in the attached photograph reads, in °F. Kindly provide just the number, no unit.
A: 575
